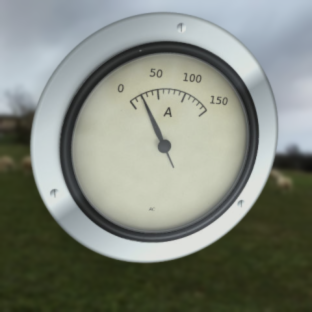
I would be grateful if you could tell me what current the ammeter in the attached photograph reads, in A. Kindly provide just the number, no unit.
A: 20
